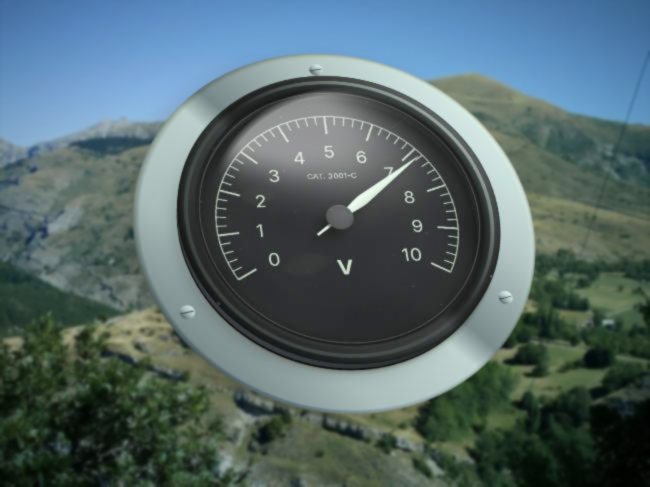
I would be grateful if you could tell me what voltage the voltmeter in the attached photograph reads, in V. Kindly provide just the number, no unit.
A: 7.2
